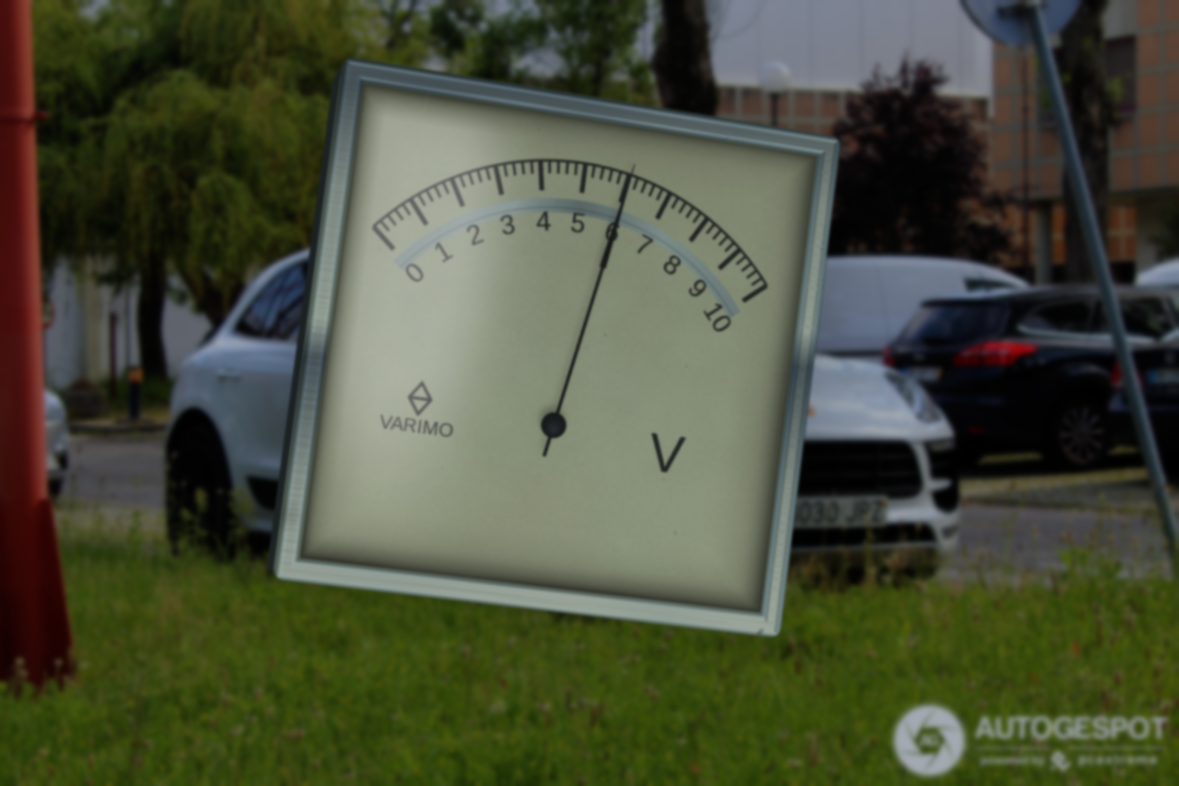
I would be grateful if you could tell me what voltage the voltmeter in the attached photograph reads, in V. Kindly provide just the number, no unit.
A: 6
